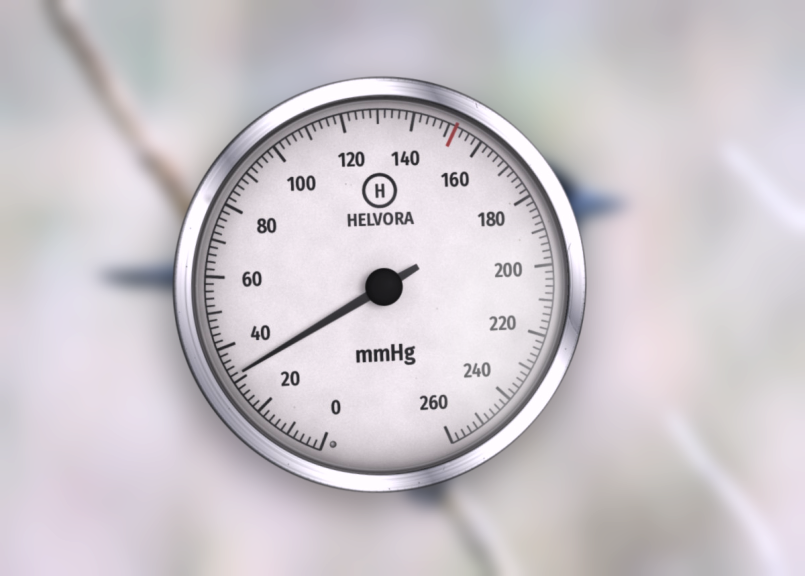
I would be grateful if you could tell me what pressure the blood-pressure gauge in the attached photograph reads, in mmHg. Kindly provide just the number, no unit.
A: 32
